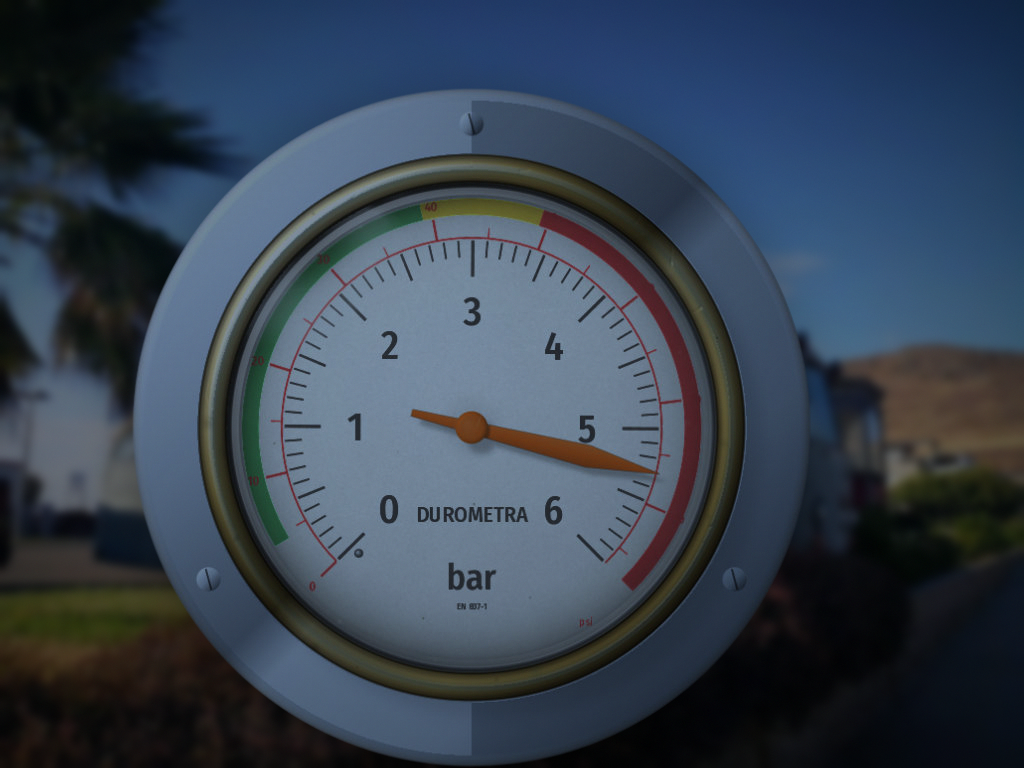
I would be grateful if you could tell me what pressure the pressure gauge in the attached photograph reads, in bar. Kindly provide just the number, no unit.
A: 5.3
